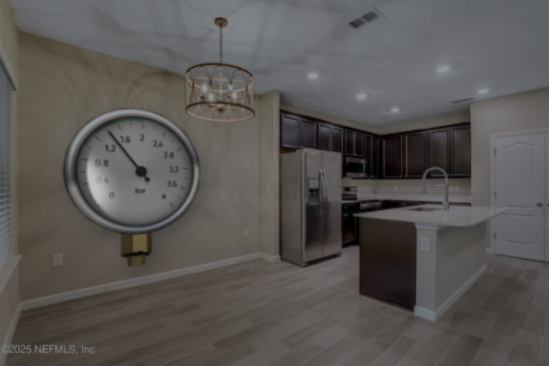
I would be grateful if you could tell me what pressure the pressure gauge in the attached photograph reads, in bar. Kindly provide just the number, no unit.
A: 1.4
